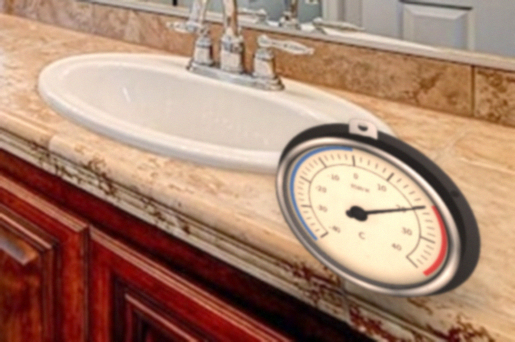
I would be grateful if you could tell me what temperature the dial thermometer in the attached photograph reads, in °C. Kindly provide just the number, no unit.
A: 20
